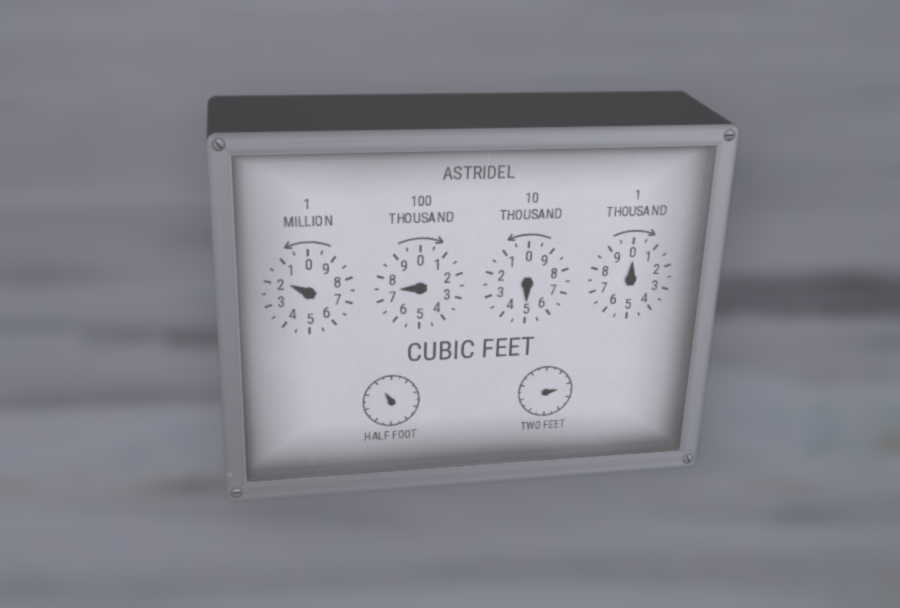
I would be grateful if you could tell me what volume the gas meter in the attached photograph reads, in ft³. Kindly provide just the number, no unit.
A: 175000
